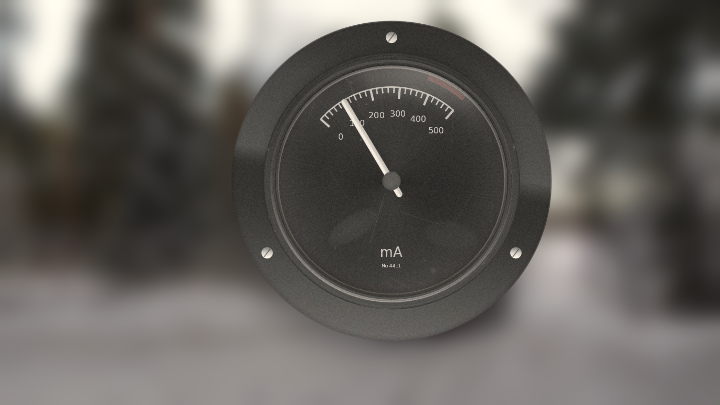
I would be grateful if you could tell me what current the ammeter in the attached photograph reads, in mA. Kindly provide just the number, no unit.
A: 100
